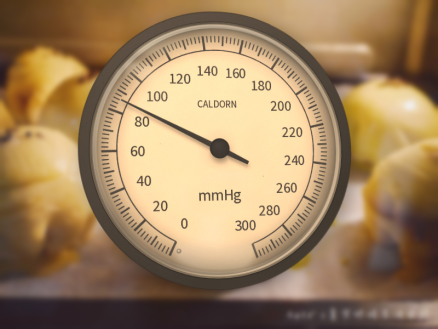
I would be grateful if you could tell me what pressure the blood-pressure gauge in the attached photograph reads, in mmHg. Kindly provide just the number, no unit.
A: 86
